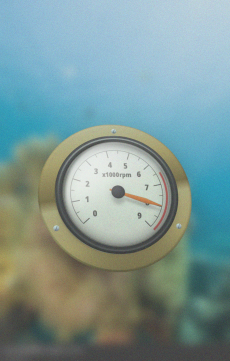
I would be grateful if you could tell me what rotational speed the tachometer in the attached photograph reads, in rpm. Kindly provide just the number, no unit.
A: 8000
